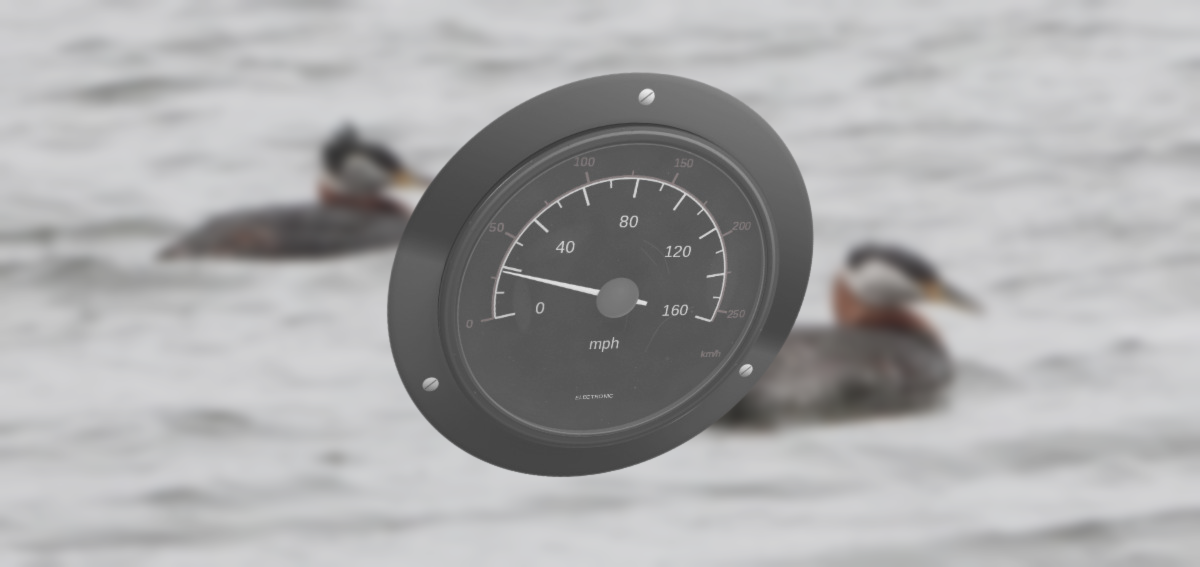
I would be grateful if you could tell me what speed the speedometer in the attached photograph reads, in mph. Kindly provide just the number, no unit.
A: 20
